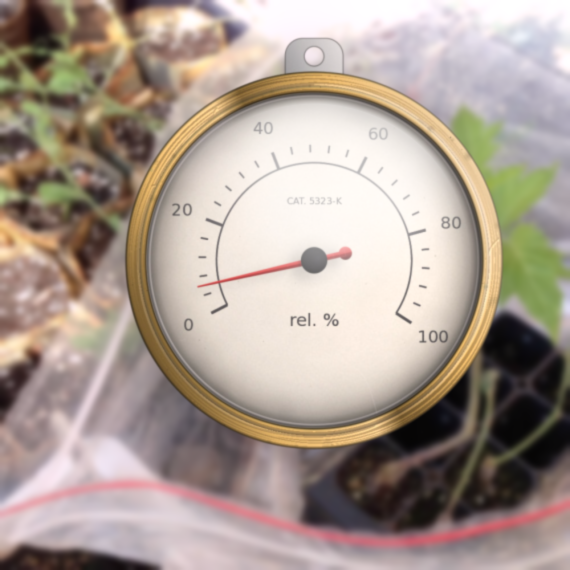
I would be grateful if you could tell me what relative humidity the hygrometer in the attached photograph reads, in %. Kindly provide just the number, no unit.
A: 6
